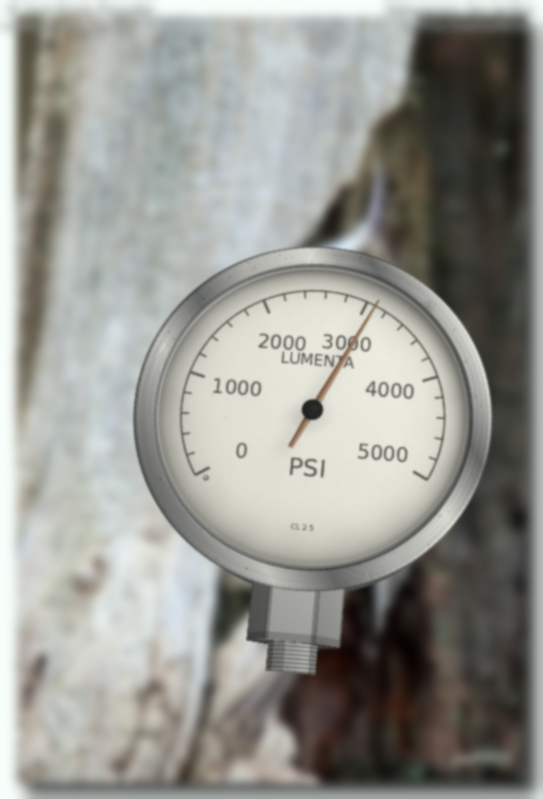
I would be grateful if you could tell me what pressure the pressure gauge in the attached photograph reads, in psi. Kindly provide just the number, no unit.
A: 3100
